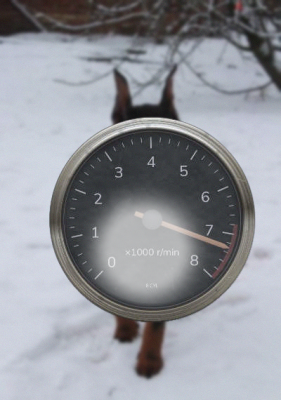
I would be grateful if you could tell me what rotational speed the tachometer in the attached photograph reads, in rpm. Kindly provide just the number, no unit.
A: 7300
